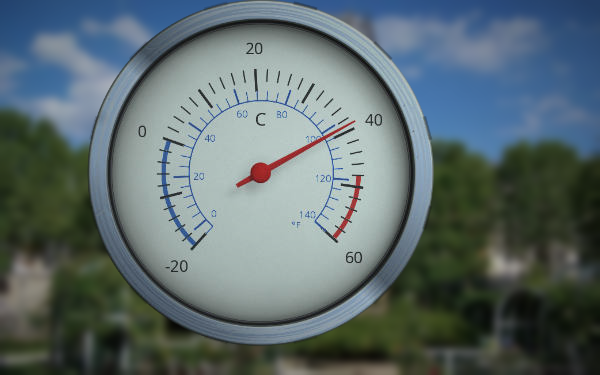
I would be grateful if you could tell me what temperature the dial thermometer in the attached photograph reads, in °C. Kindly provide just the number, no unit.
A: 39
